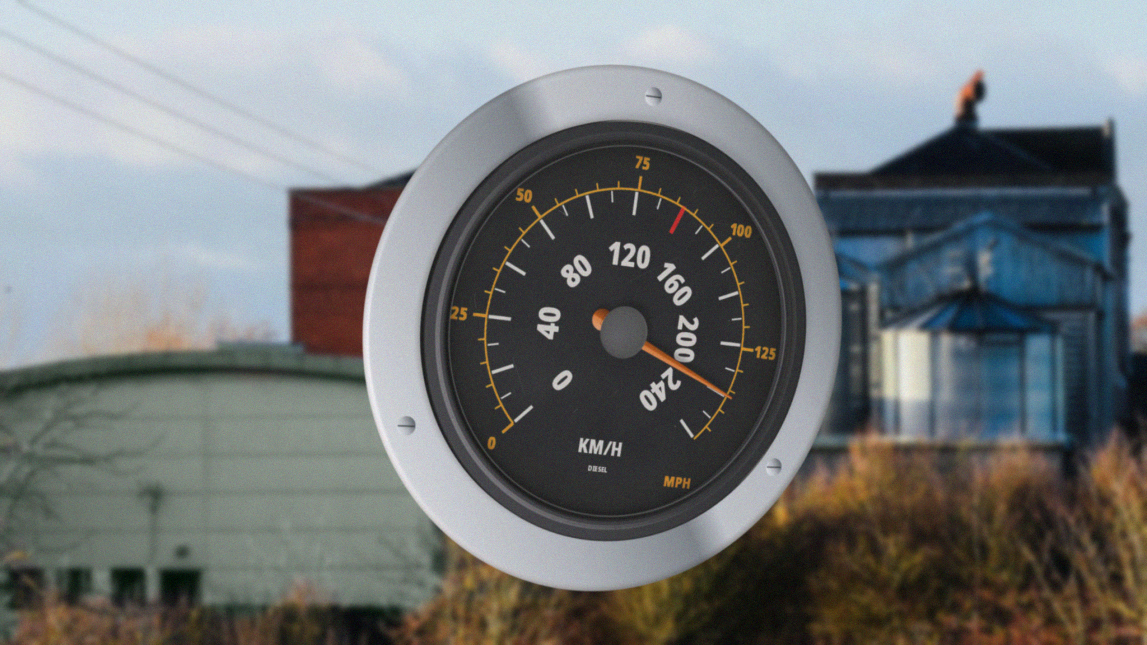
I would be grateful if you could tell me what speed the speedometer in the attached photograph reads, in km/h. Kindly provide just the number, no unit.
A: 220
